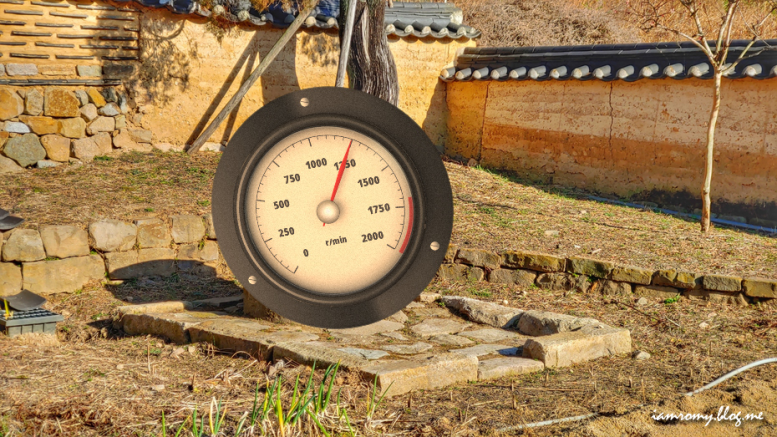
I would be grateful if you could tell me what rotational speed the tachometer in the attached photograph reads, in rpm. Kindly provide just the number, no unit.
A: 1250
